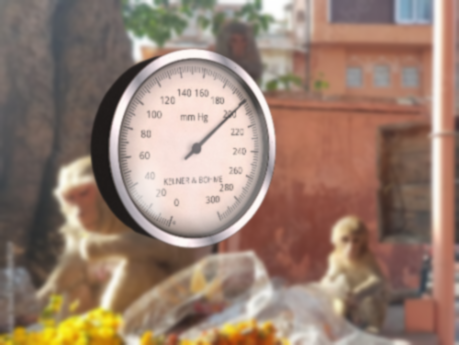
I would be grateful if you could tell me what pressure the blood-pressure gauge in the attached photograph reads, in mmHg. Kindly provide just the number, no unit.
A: 200
